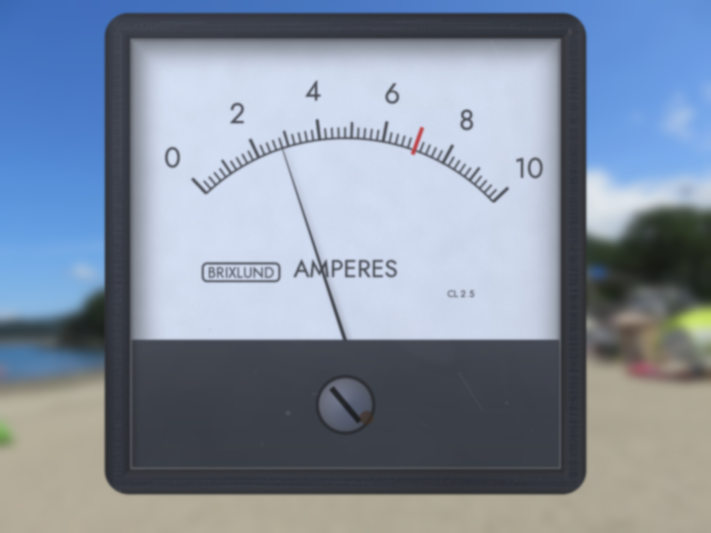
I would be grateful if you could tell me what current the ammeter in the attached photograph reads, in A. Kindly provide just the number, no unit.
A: 2.8
